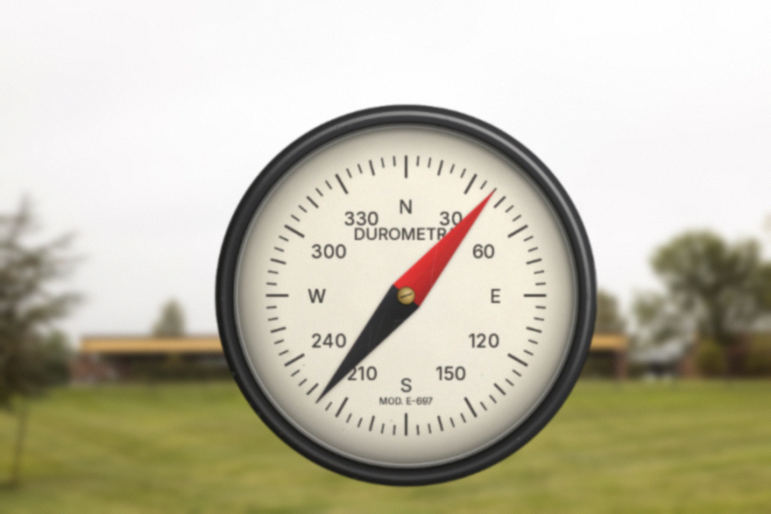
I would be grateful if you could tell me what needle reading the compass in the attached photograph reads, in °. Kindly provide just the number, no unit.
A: 40
